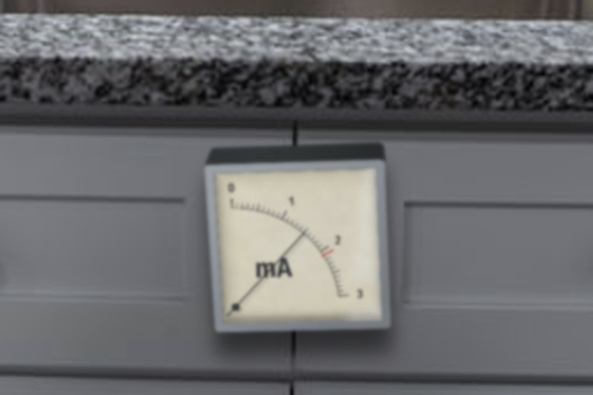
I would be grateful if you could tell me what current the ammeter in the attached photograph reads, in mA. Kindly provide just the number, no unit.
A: 1.5
